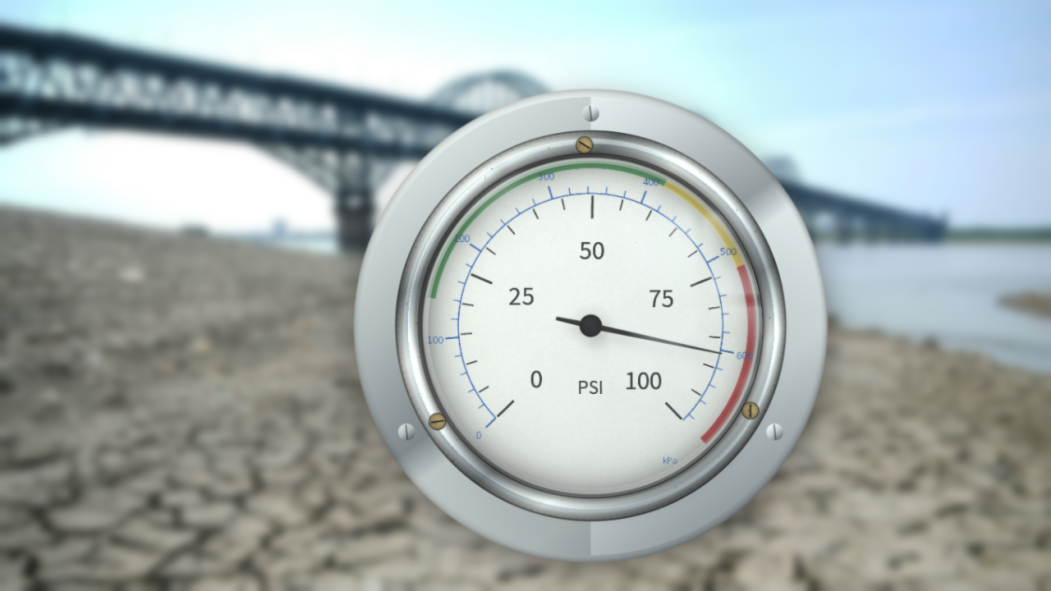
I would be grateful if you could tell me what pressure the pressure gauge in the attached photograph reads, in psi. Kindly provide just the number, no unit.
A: 87.5
